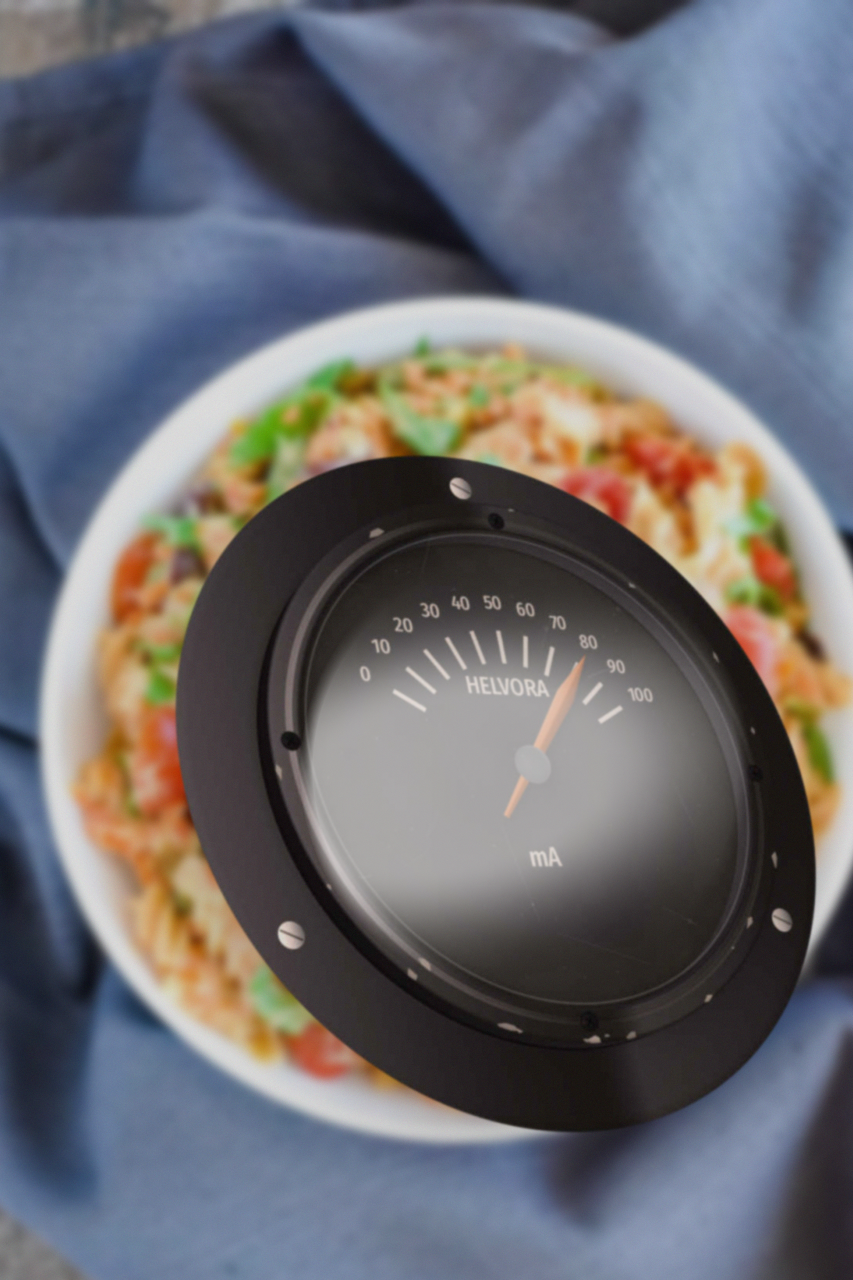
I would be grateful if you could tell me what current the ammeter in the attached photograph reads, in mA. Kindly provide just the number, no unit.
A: 80
